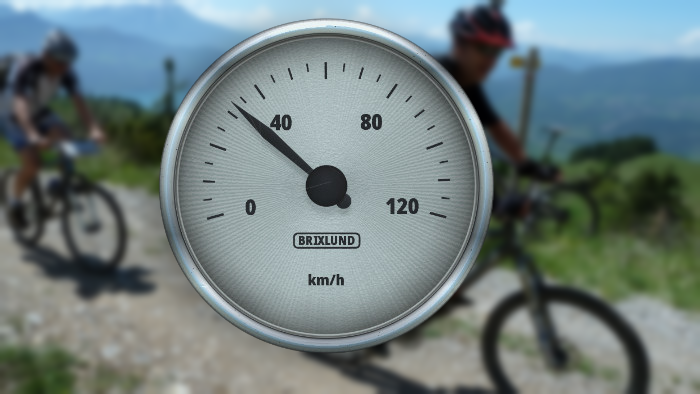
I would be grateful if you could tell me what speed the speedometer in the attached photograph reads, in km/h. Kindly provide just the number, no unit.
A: 32.5
